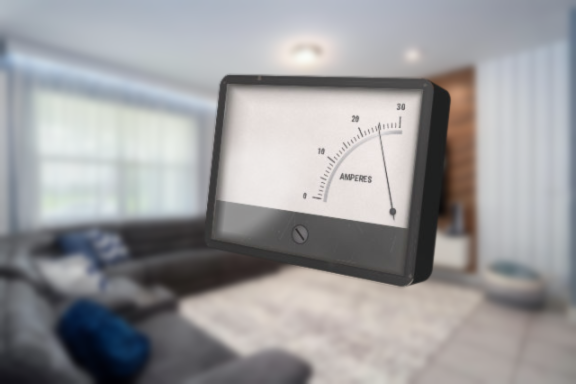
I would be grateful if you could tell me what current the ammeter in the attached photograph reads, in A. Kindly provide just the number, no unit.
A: 25
